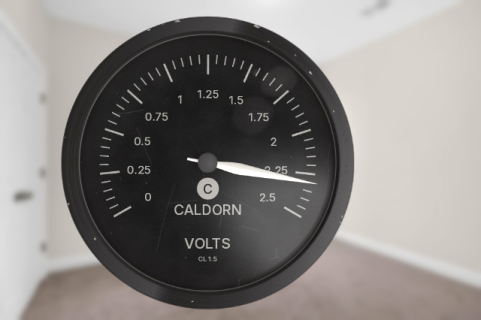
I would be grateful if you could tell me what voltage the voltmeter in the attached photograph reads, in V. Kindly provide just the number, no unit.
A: 2.3
